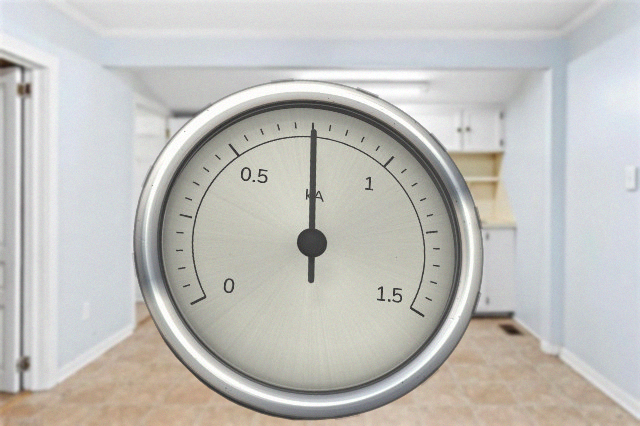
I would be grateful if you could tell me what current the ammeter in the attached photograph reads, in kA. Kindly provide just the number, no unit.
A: 0.75
